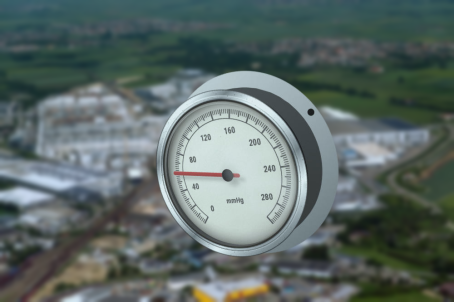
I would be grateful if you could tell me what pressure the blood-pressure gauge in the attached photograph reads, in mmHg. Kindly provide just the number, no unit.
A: 60
